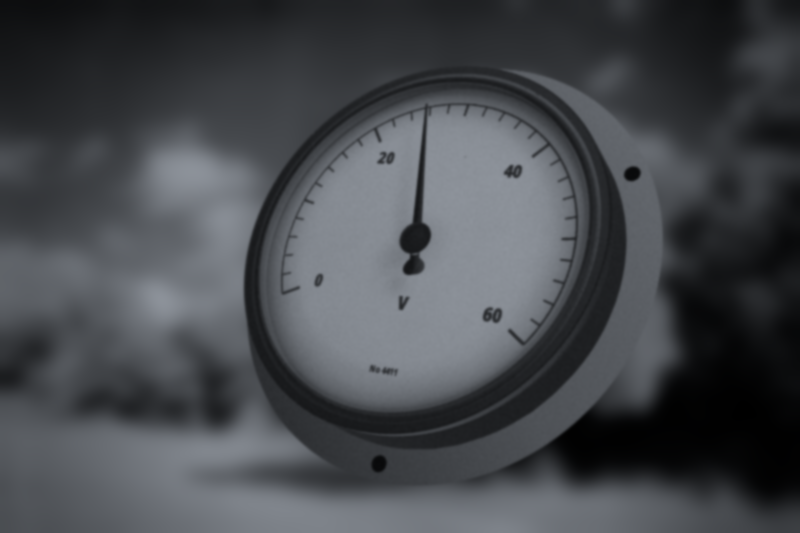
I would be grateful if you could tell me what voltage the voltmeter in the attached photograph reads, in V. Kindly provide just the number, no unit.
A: 26
